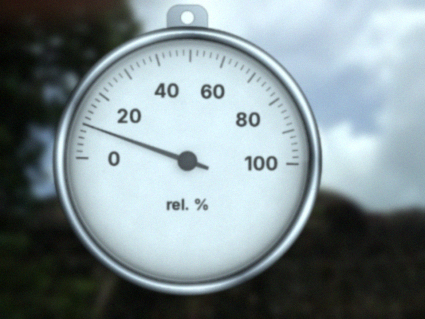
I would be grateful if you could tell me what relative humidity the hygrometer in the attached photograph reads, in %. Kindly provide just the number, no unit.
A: 10
